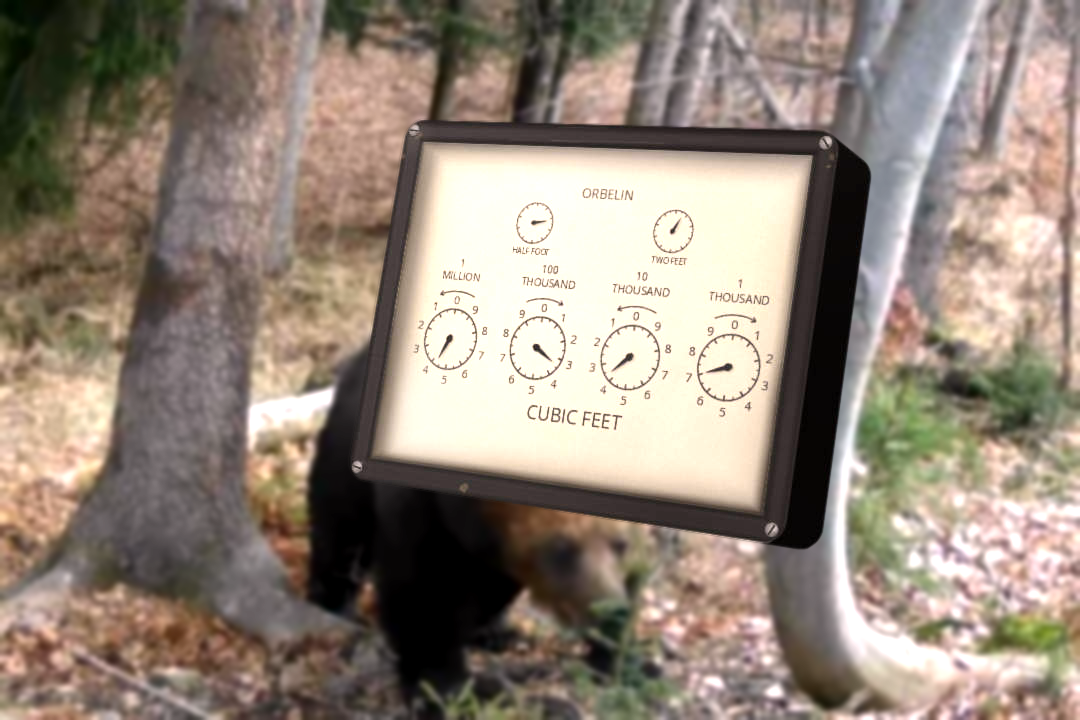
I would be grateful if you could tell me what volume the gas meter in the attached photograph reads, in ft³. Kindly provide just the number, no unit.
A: 433700
